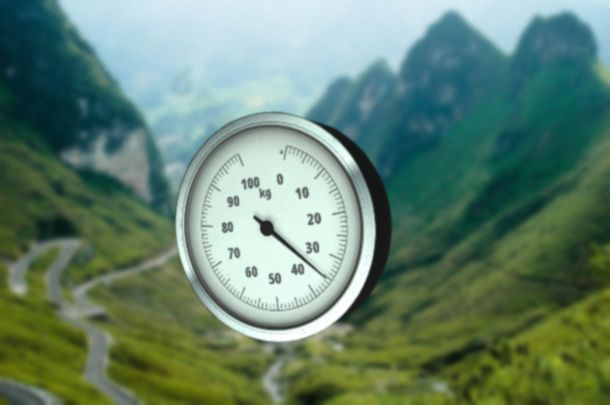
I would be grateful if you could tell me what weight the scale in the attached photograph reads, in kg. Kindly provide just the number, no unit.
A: 35
